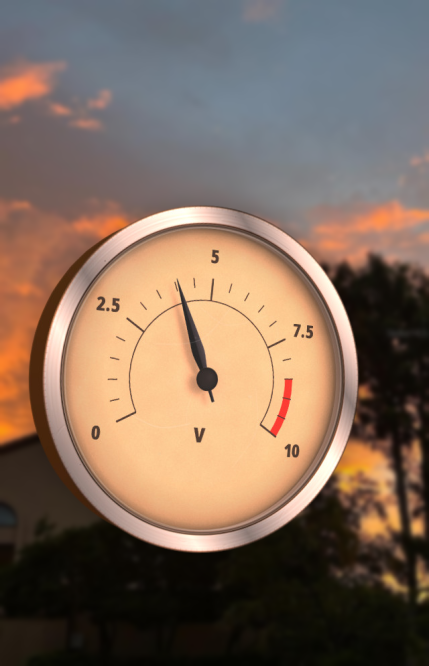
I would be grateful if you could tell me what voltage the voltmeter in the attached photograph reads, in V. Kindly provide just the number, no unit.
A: 4
